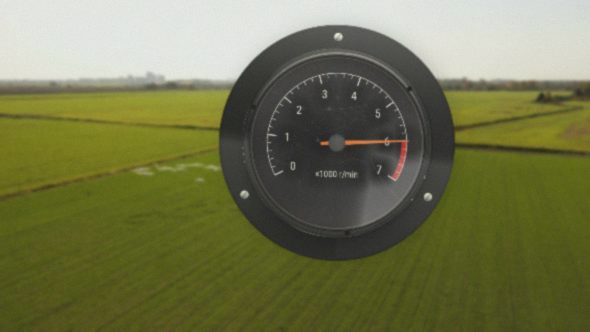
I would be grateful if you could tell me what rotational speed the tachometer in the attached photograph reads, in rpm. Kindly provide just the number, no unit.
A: 6000
